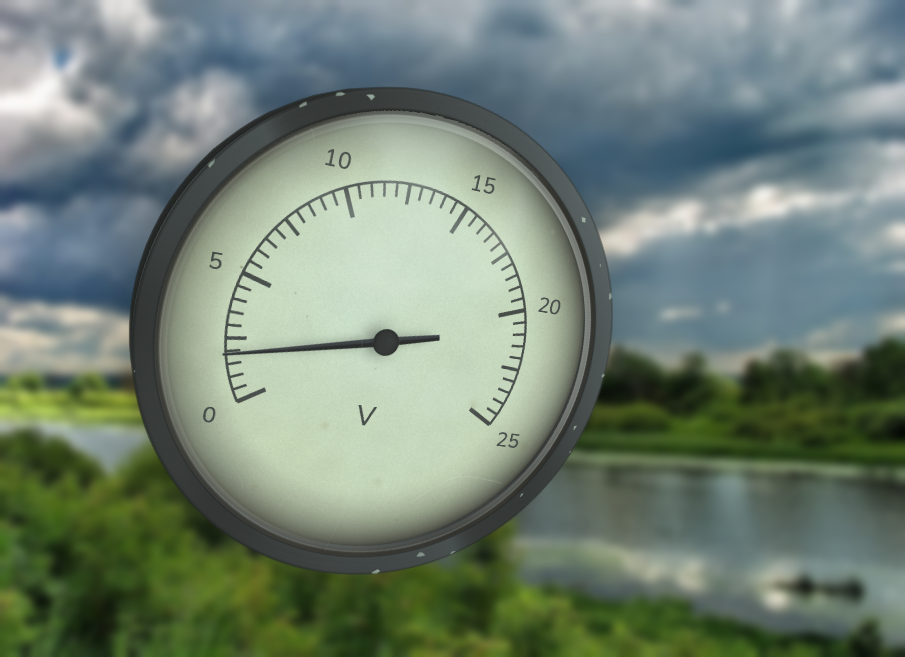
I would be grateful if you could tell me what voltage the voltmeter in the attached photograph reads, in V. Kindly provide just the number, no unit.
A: 2
